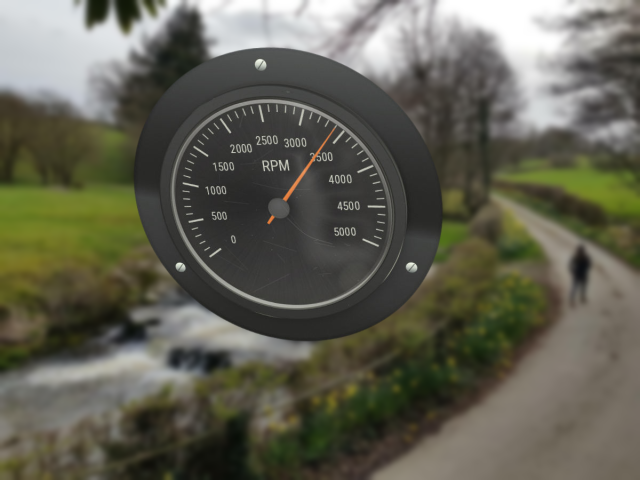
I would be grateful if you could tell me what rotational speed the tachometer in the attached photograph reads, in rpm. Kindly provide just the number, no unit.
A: 3400
